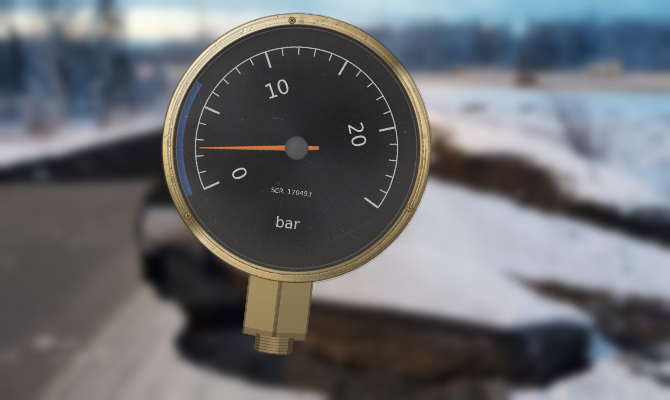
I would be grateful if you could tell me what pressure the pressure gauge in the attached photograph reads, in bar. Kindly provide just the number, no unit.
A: 2.5
